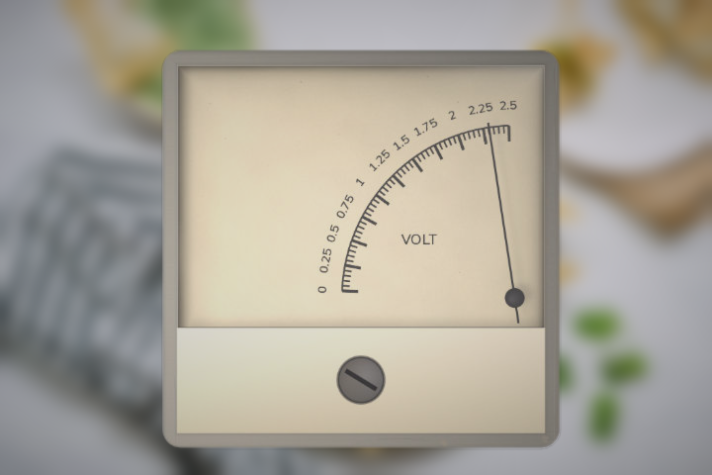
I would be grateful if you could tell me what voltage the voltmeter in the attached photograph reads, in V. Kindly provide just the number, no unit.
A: 2.3
